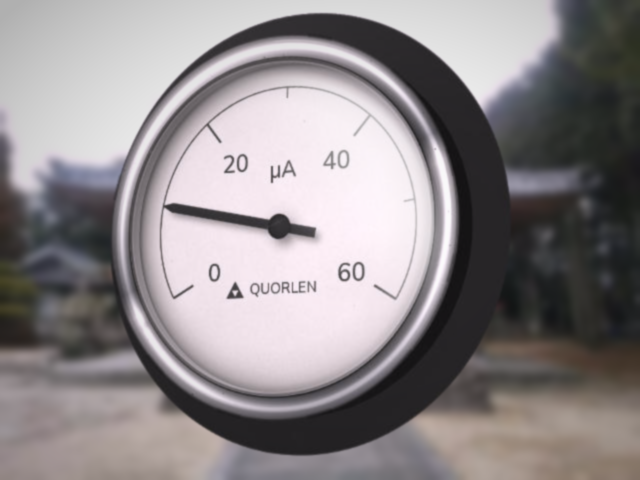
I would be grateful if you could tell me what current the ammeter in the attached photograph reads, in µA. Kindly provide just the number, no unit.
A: 10
